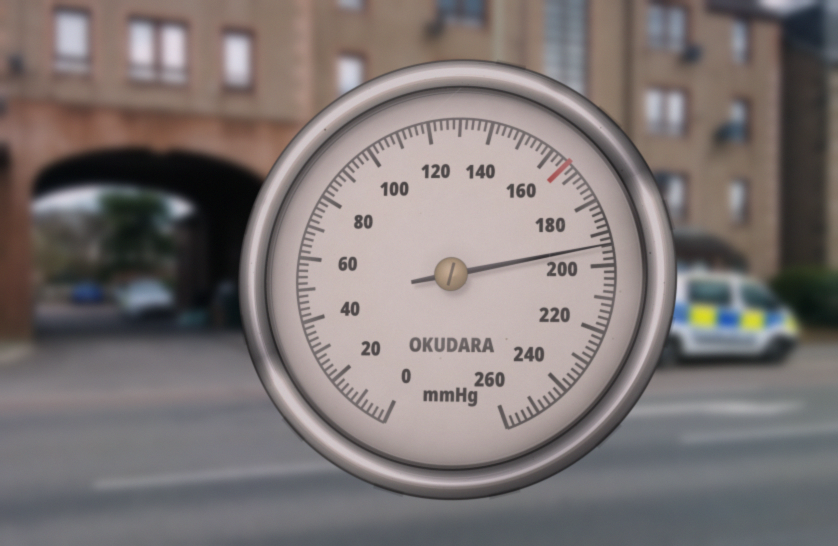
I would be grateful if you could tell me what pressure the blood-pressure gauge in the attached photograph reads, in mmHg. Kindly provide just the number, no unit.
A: 194
